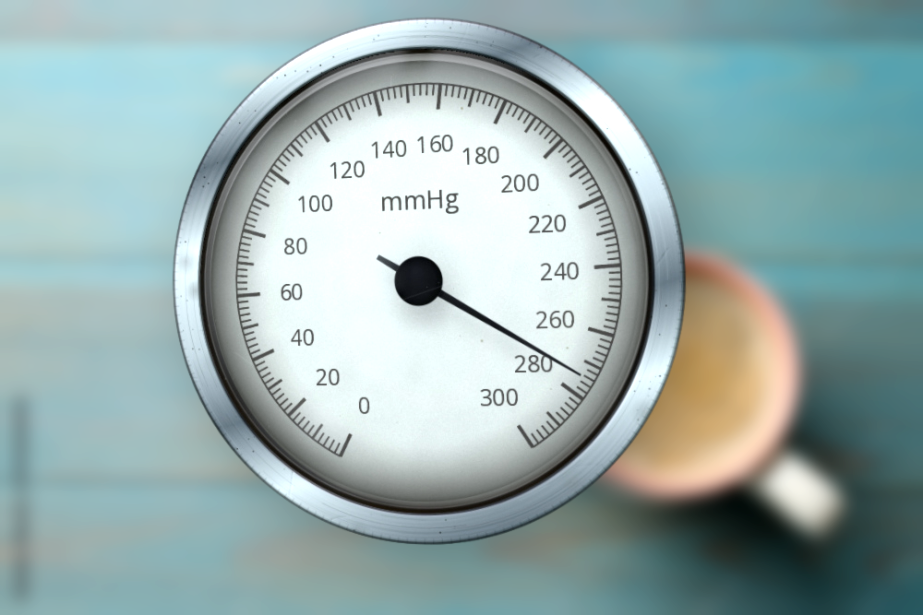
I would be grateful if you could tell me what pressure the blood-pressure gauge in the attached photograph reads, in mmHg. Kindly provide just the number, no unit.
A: 274
